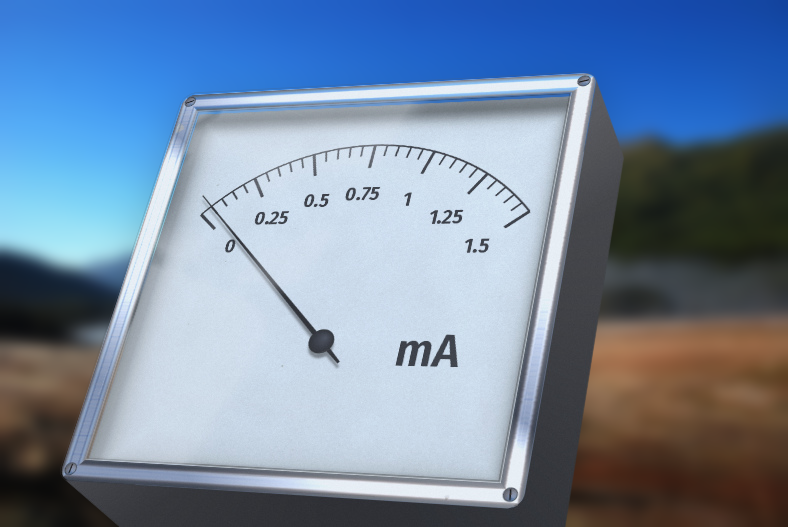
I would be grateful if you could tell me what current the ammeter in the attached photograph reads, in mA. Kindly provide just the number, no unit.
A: 0.05
